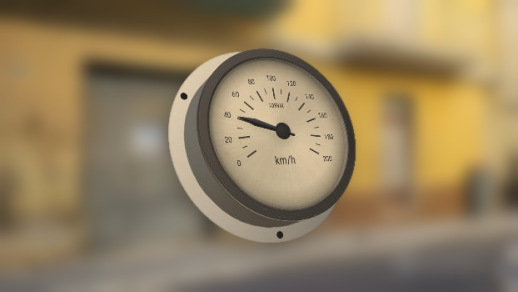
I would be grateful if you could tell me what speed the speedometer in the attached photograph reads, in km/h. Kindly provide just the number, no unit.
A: 40
